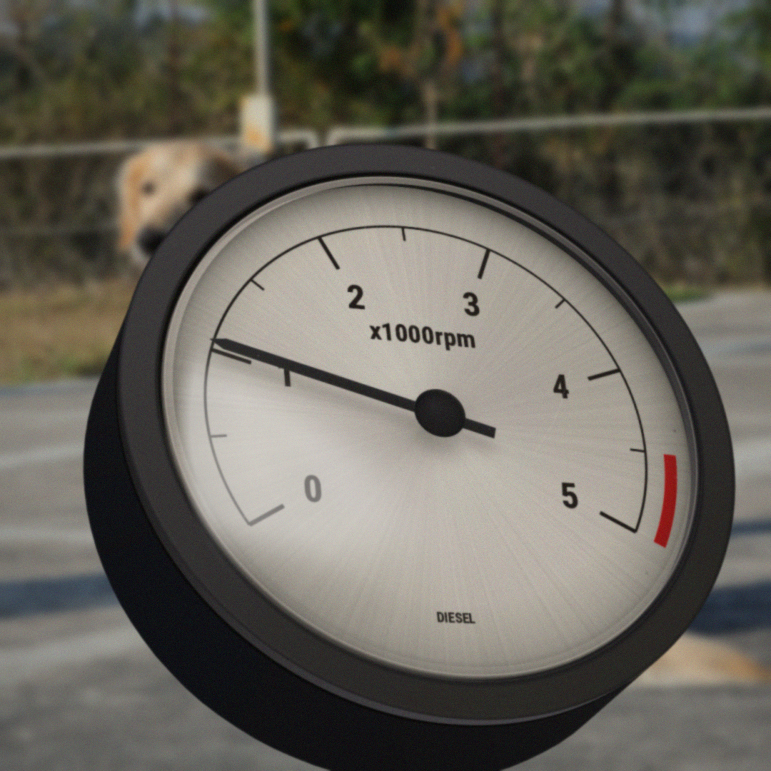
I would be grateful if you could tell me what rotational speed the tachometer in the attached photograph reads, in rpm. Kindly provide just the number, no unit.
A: 1000
